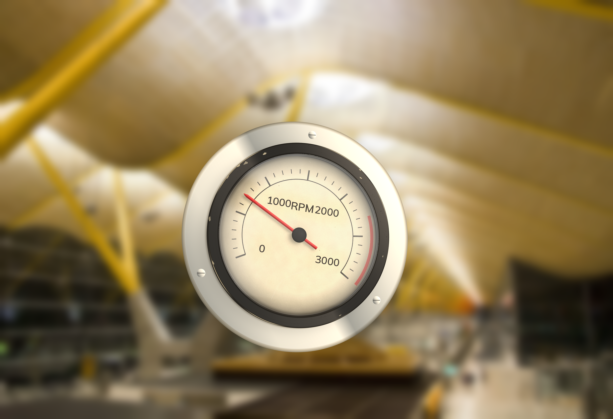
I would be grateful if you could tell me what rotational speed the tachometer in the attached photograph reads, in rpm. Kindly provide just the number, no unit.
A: 700
